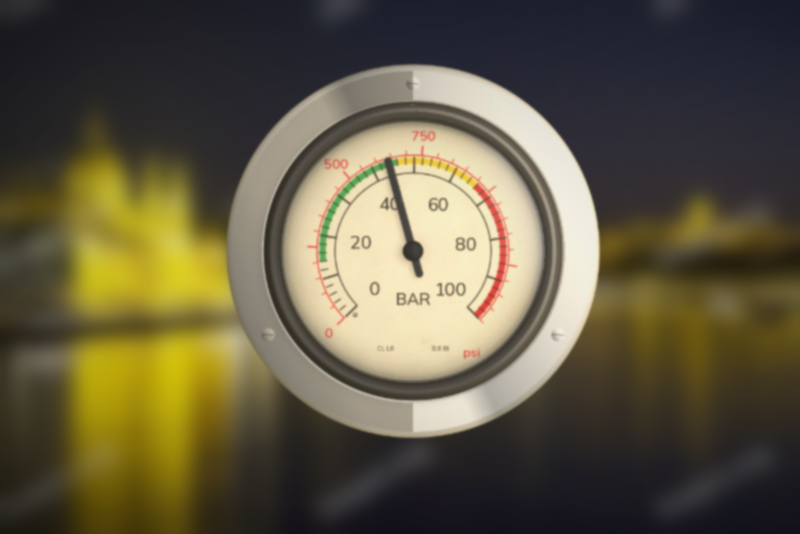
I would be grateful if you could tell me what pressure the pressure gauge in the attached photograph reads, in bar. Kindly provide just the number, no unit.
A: 44
